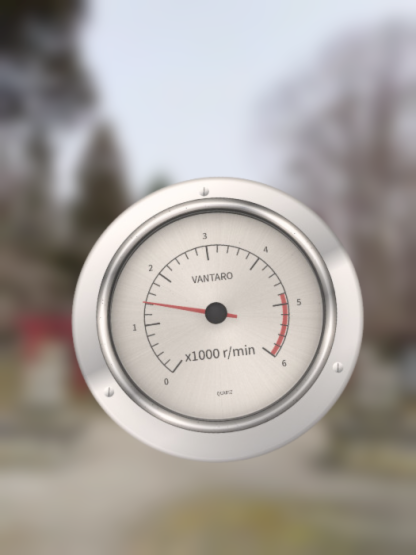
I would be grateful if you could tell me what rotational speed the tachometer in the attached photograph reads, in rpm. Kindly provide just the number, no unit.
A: 1400
